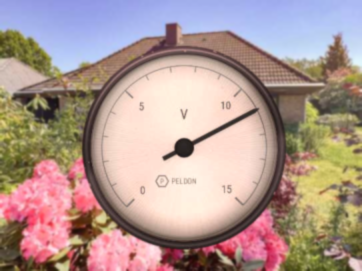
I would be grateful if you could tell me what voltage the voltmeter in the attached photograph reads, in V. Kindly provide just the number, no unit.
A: 11
